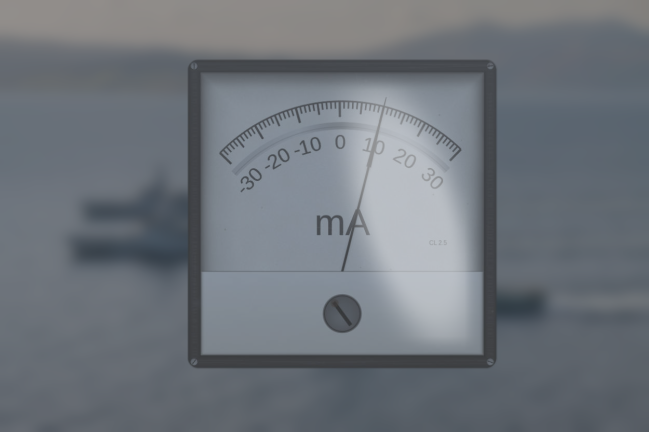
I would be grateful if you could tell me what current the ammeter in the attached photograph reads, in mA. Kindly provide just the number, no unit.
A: 10
